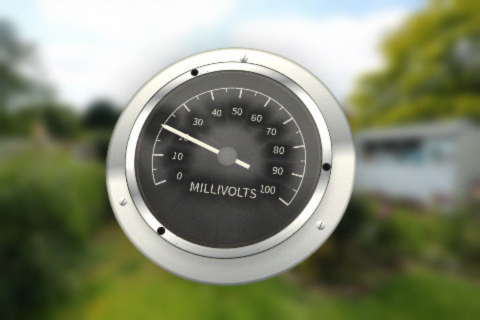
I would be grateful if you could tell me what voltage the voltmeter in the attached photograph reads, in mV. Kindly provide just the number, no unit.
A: 20
